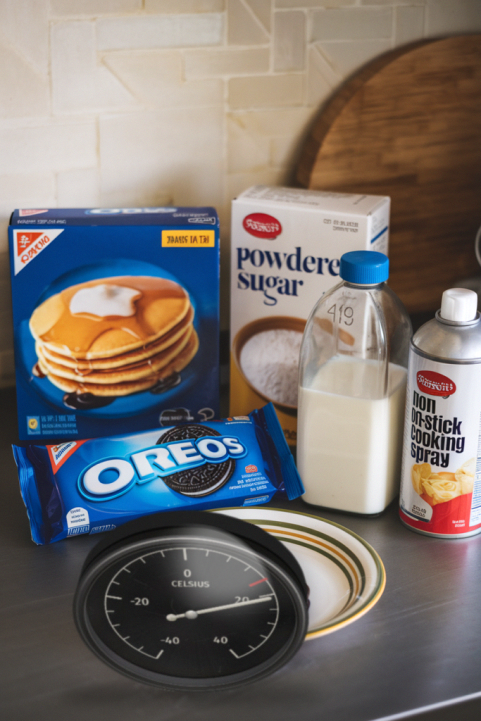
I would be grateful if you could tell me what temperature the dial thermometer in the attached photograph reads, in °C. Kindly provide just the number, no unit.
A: 20
